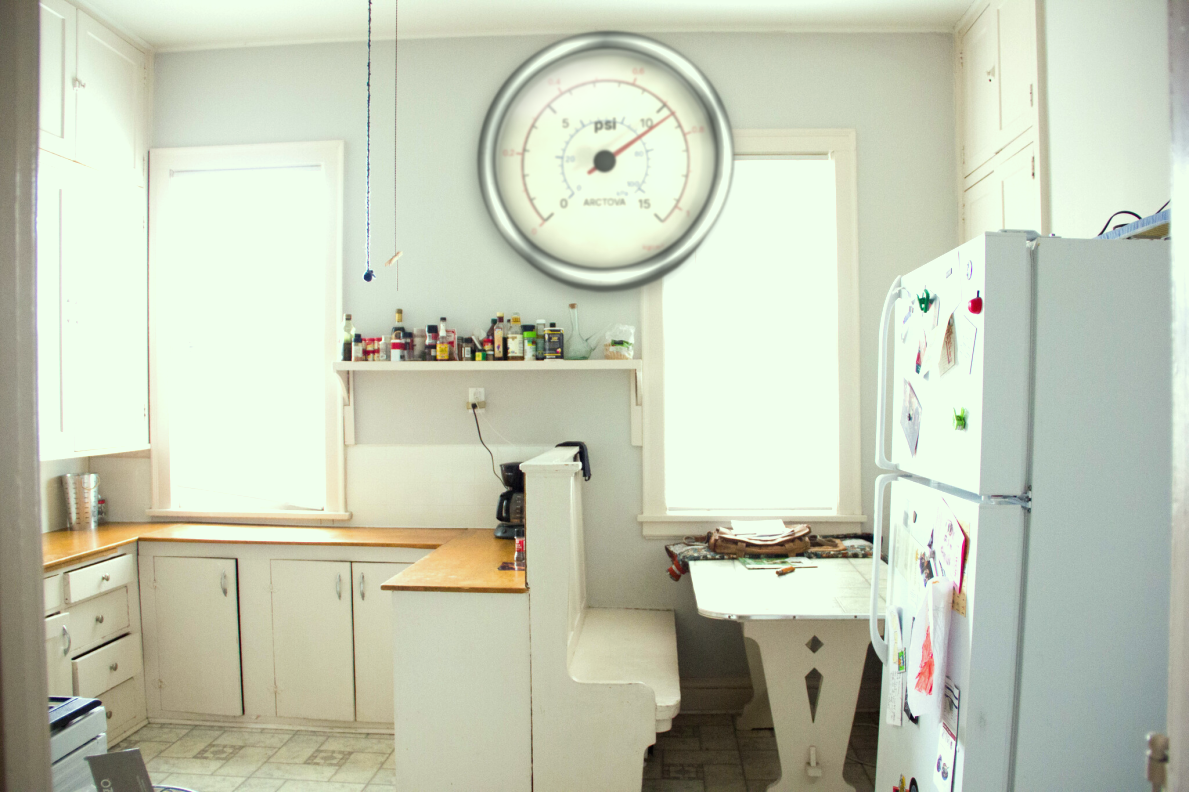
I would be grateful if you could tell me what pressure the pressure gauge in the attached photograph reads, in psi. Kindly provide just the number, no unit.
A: 10.5
